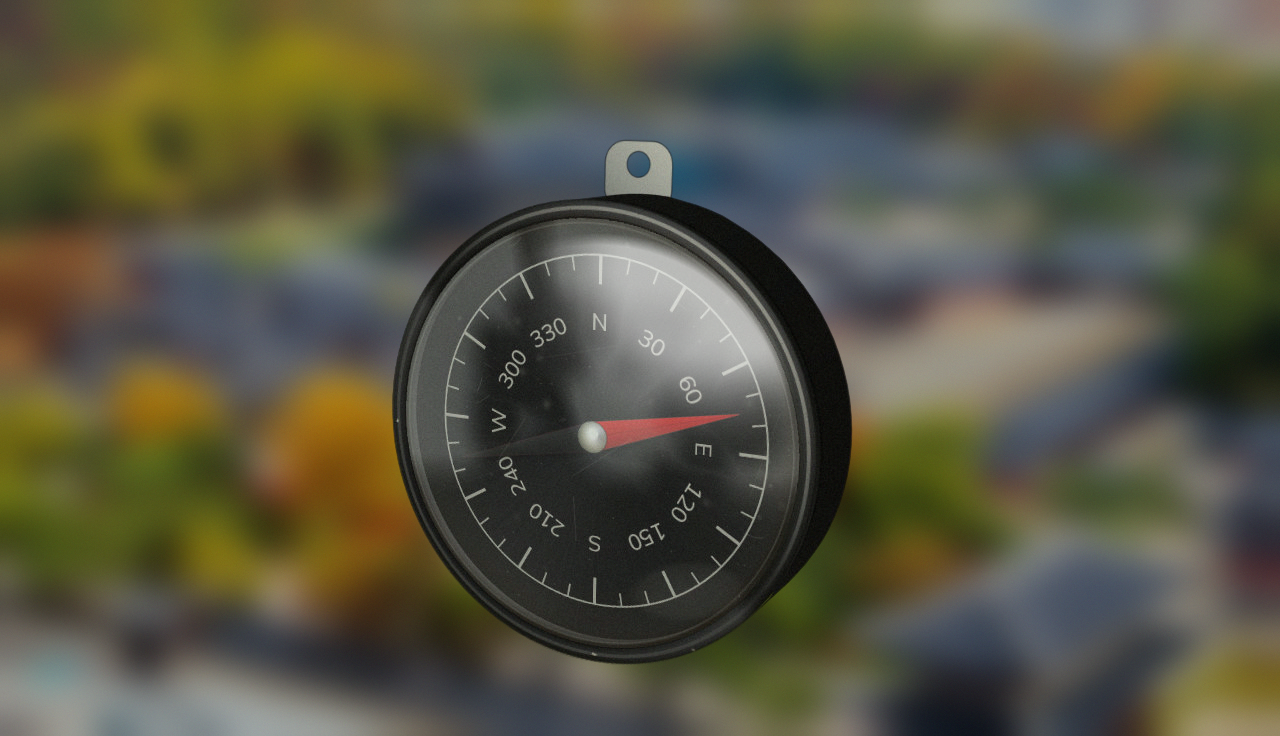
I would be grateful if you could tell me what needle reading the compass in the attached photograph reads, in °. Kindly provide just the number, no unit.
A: 75
